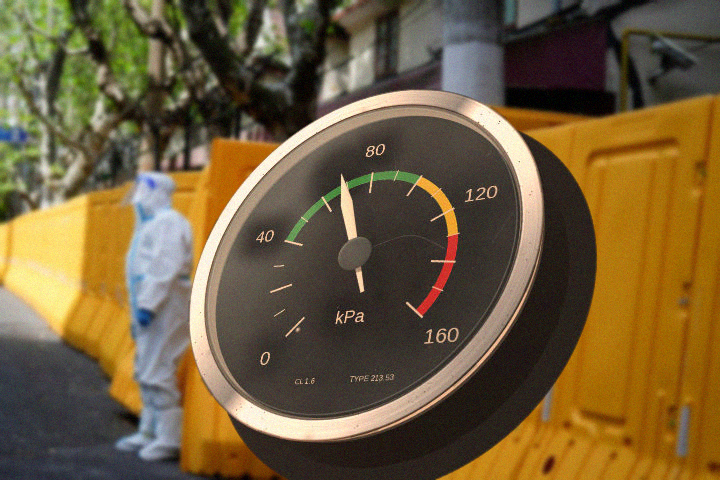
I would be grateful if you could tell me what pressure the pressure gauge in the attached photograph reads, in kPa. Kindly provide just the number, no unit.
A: 70
